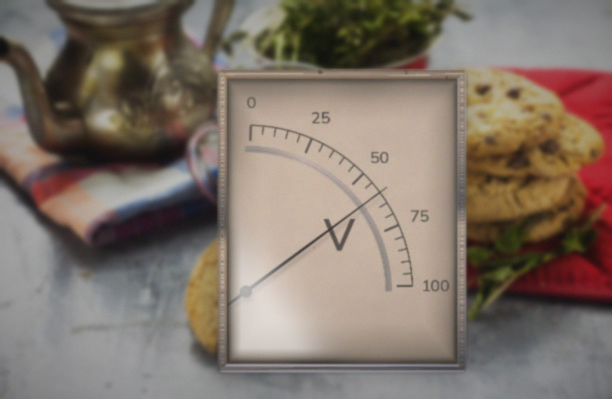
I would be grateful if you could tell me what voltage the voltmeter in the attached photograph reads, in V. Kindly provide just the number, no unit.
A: 60
